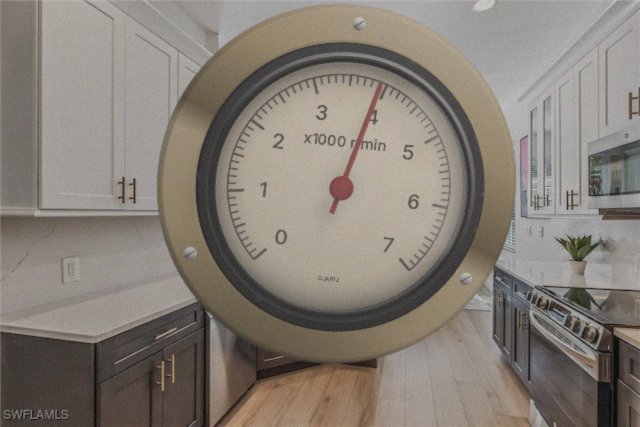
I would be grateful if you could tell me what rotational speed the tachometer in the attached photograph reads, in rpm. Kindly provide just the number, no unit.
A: 3900
